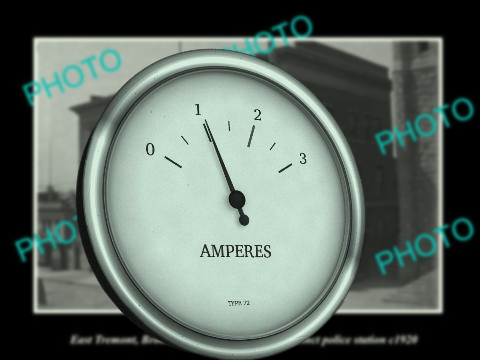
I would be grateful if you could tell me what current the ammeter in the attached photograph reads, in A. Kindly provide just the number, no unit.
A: 1
